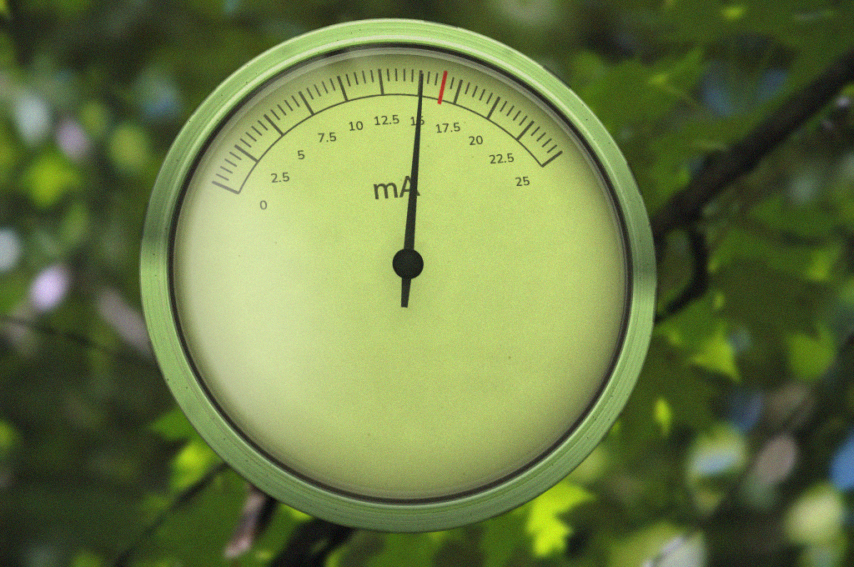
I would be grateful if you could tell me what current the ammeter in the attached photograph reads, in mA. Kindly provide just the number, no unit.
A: 15
